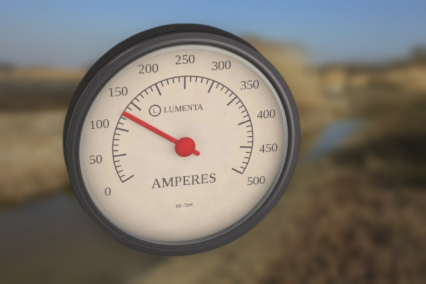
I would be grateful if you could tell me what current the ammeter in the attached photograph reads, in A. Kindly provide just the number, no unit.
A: 130
